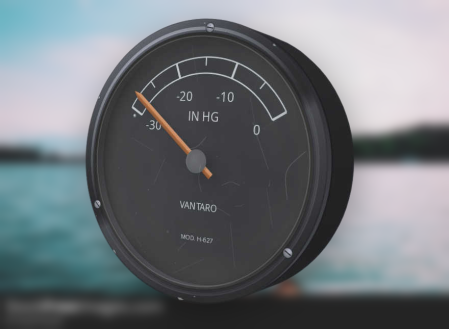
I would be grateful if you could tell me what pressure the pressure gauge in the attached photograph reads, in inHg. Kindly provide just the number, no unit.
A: -27.5
